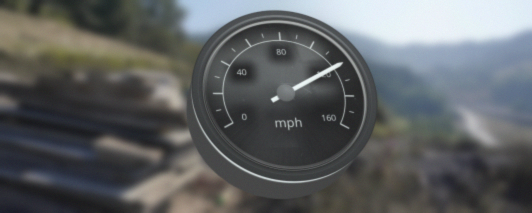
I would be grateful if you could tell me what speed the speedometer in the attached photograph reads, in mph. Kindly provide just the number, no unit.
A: 120
